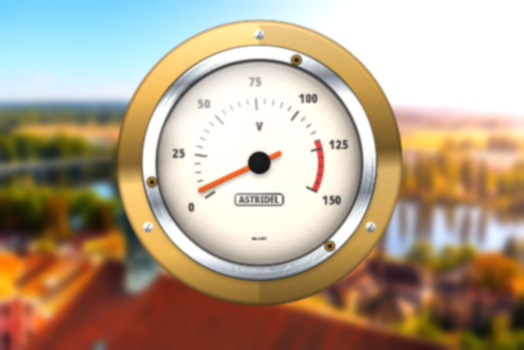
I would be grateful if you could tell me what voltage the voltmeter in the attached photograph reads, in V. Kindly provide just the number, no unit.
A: 5
